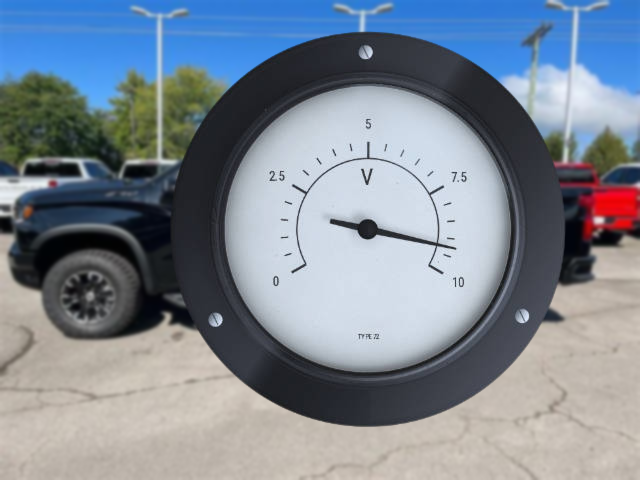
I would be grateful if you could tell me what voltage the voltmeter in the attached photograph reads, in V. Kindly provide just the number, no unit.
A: 9.25
